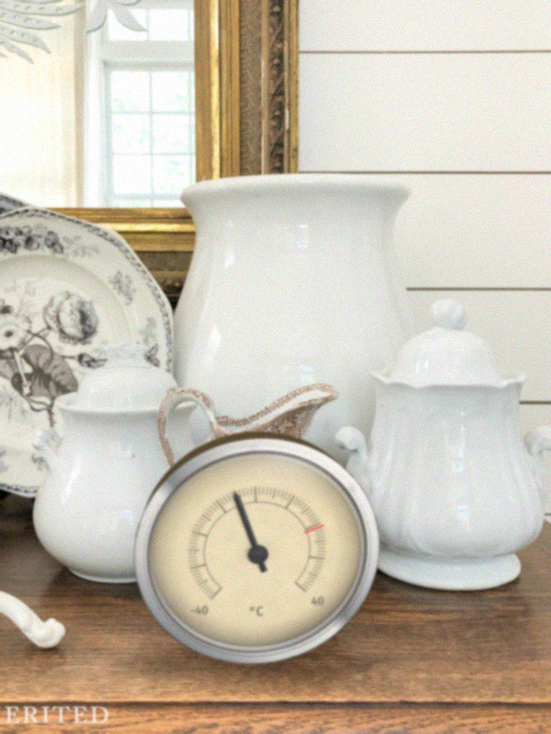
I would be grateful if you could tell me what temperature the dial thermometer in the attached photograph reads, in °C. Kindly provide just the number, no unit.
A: -5
